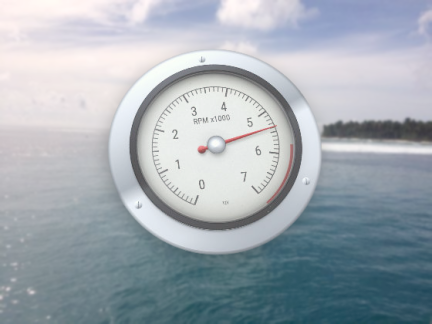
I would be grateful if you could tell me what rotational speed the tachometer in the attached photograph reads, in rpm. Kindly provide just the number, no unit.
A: 5400
